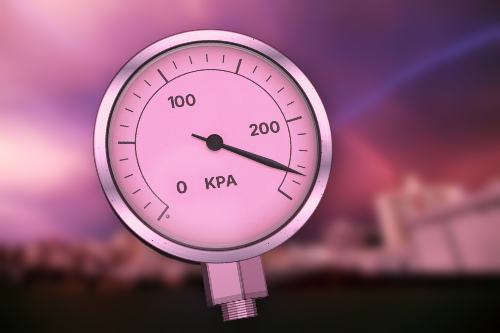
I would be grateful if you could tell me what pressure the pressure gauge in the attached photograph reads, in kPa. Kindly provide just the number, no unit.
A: 235
